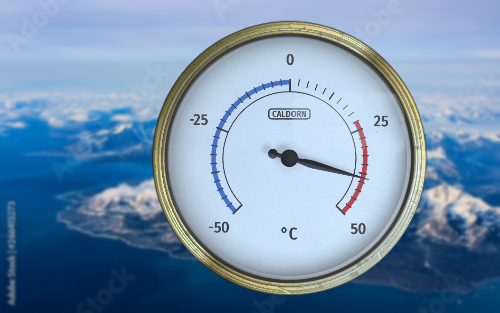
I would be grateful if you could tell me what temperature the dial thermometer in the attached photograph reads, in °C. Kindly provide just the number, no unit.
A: 38.75
